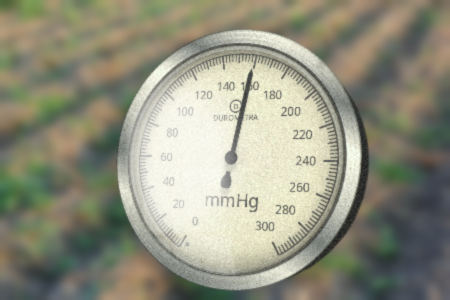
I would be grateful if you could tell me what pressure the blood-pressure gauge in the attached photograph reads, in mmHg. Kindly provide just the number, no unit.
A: 160
